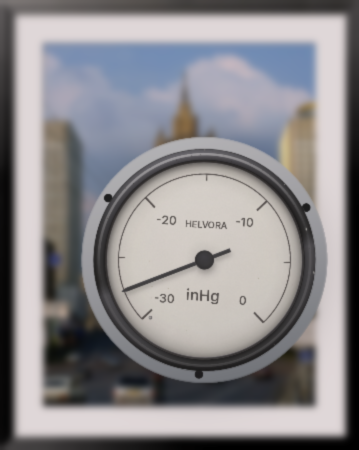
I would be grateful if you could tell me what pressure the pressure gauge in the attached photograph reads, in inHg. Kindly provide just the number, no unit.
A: -27.5
